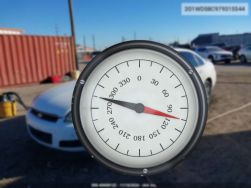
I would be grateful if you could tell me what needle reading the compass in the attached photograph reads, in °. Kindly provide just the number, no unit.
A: 105
